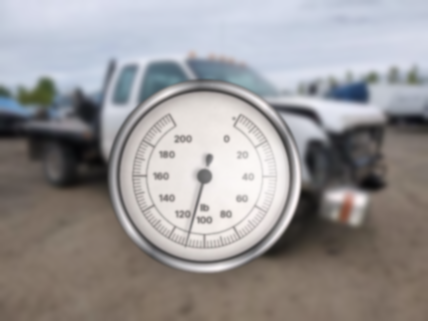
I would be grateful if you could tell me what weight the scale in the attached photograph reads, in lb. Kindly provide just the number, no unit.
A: 110
